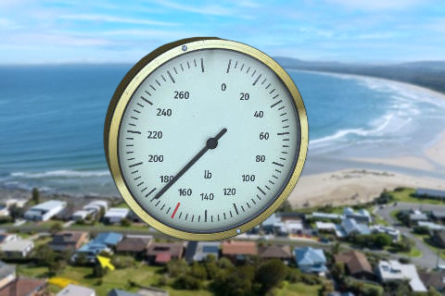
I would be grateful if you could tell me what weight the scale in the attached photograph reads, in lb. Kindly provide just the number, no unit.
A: 176
